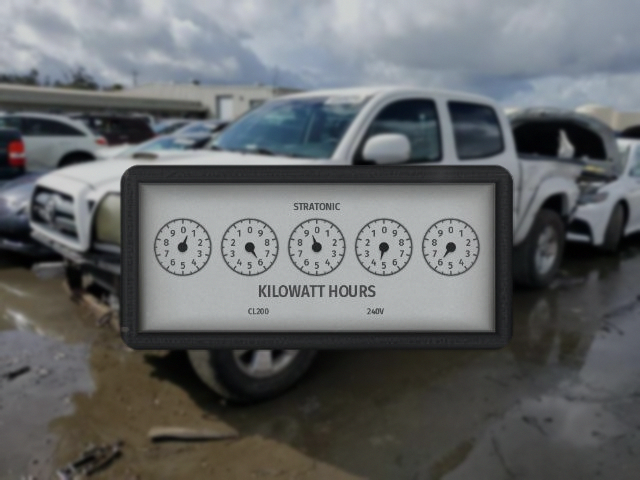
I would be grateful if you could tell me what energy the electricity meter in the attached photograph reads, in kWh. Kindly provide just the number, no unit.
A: 5946
